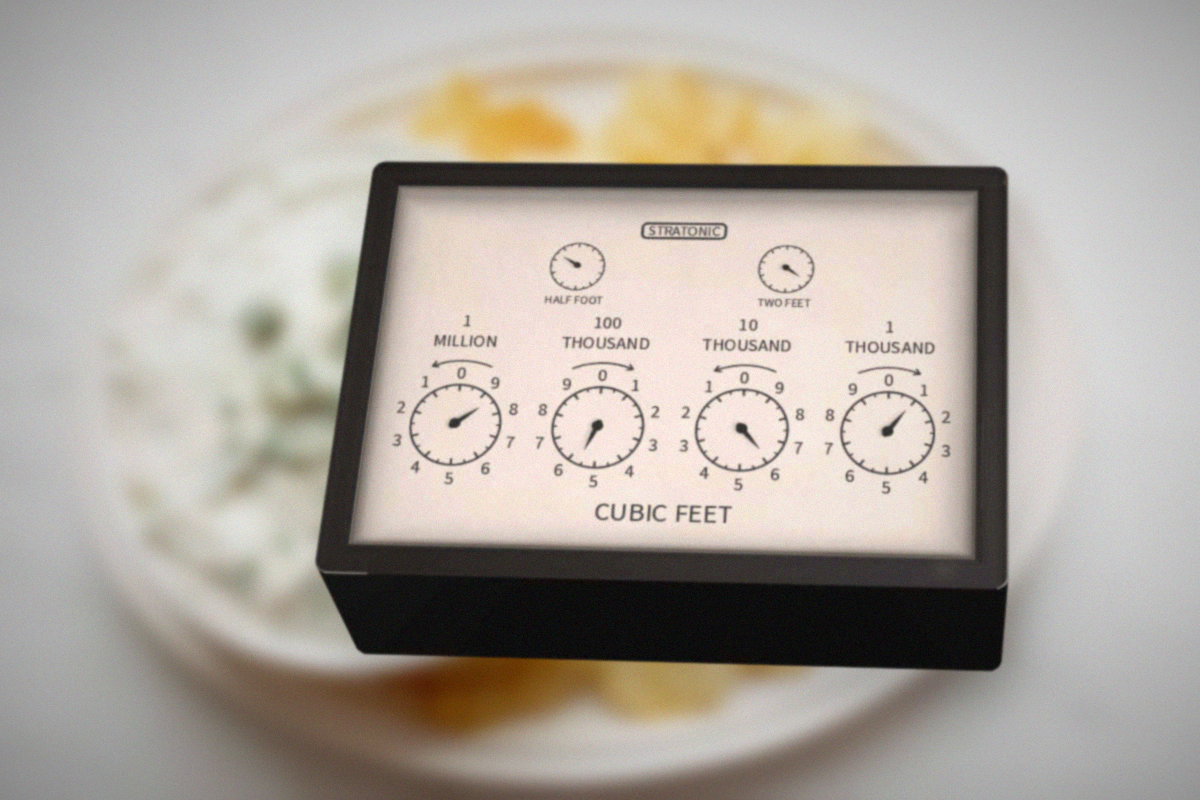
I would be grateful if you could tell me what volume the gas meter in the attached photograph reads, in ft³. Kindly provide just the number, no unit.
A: 856100
